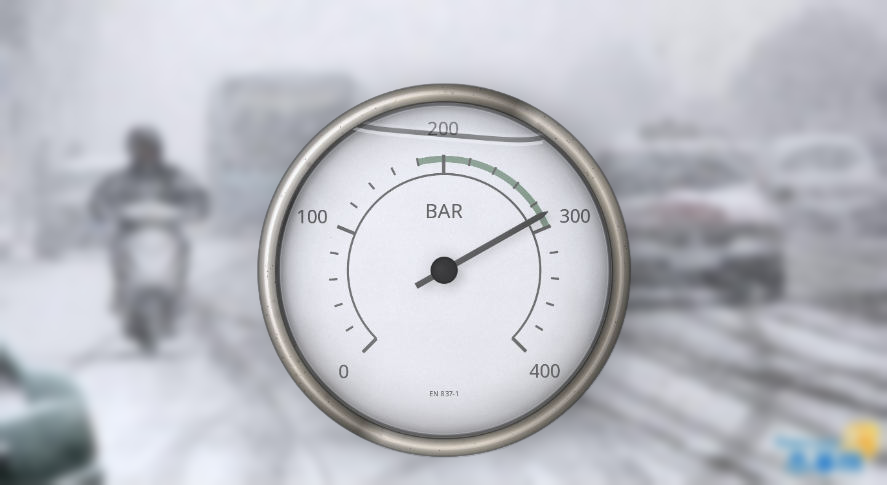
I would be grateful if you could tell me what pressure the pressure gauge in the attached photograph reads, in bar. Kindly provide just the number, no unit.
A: 290
